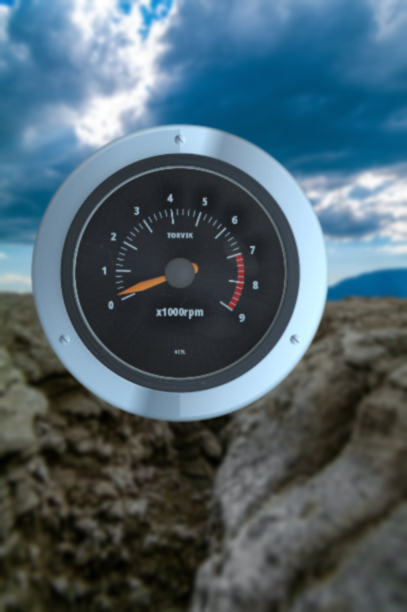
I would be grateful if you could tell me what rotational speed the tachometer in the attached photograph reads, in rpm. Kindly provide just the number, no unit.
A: 200
